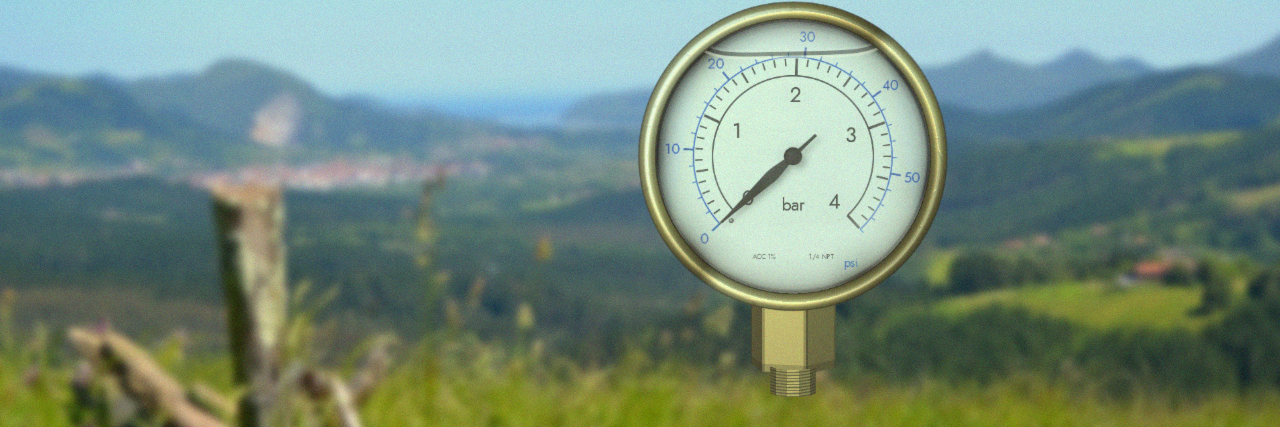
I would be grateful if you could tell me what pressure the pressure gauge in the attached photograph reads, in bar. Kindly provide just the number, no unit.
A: 0
